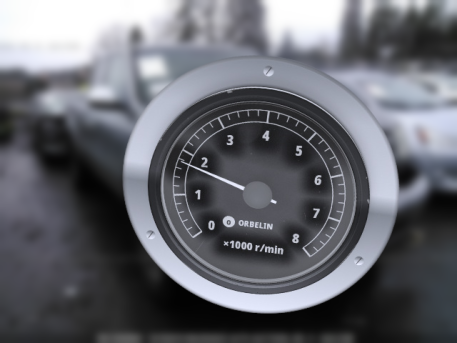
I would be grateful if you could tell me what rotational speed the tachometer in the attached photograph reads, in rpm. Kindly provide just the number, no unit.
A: 1800
